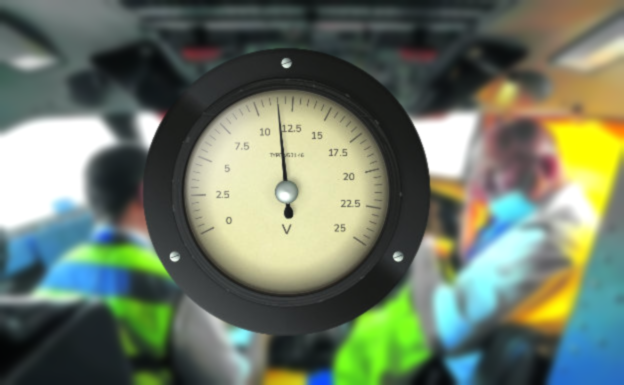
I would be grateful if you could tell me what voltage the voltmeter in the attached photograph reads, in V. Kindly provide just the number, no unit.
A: 11.5
